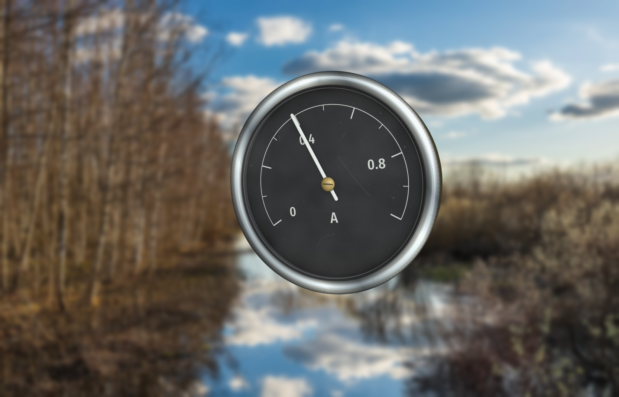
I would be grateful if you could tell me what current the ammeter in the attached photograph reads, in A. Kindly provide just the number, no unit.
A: 0.4
